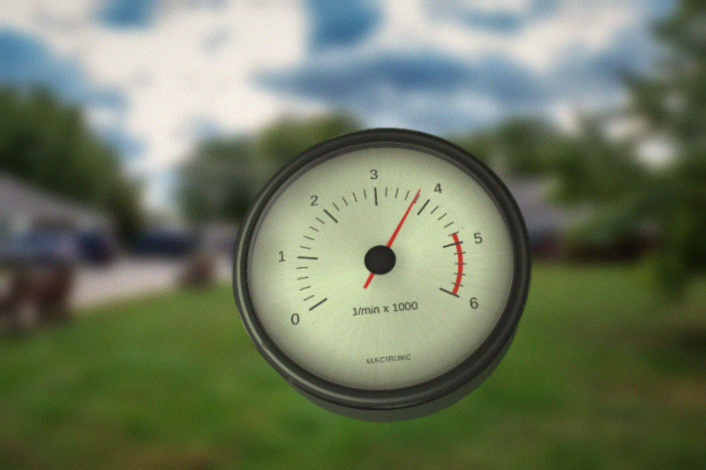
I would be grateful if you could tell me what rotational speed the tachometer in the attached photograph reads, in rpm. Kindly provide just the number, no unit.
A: 3800
